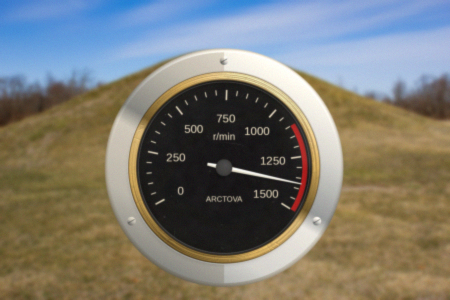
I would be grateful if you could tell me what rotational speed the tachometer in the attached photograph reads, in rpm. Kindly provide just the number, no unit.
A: 1375
